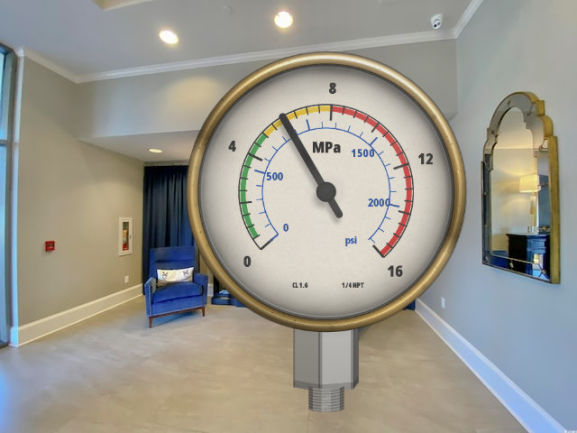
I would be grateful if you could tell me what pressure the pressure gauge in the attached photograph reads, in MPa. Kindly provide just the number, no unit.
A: 6
